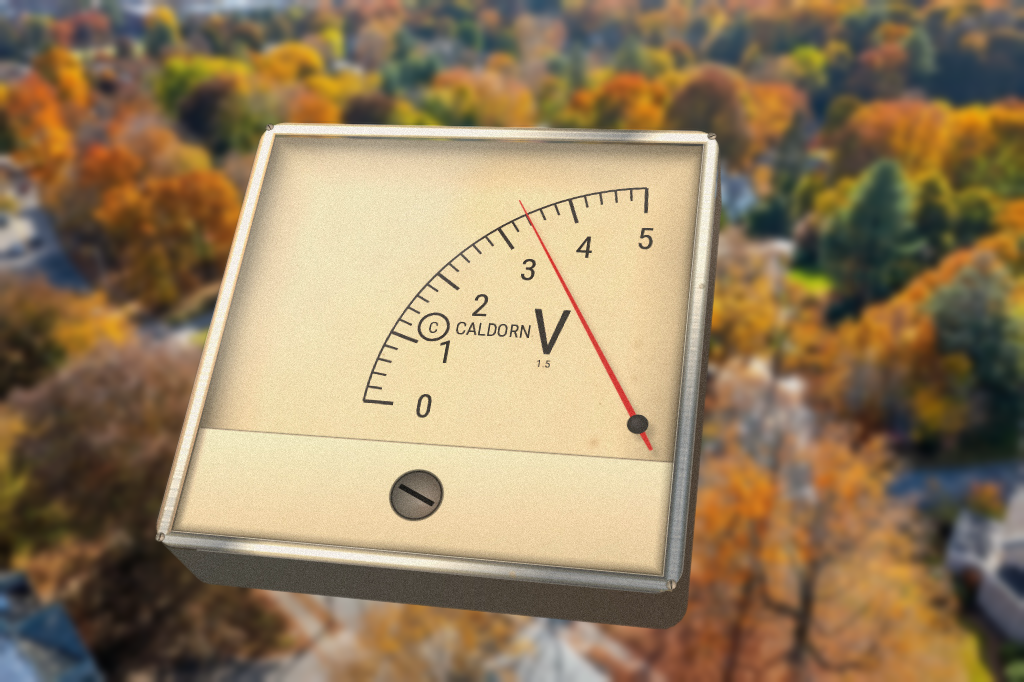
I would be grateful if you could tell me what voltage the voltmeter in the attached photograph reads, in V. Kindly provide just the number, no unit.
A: 3.4
